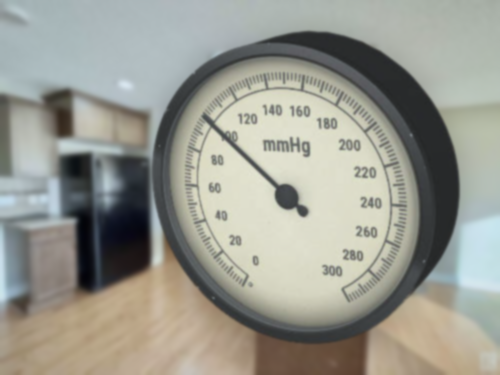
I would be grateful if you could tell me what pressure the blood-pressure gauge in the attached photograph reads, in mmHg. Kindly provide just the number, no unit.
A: 100
